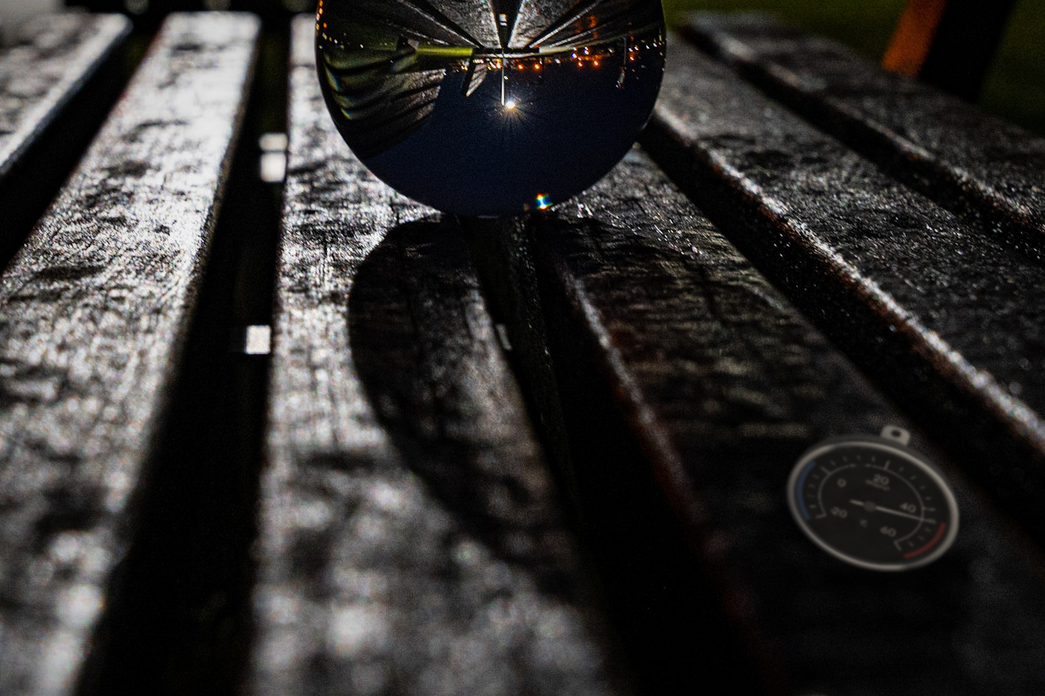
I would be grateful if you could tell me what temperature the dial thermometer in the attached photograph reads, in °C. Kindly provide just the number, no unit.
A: 44
